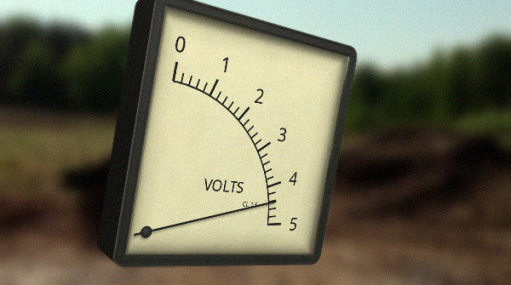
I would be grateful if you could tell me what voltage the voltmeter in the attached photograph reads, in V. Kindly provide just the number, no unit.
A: 4.4
